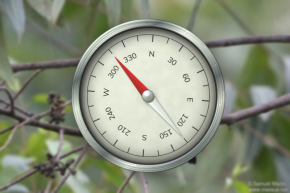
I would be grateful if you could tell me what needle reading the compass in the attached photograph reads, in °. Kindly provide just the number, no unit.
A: 315
